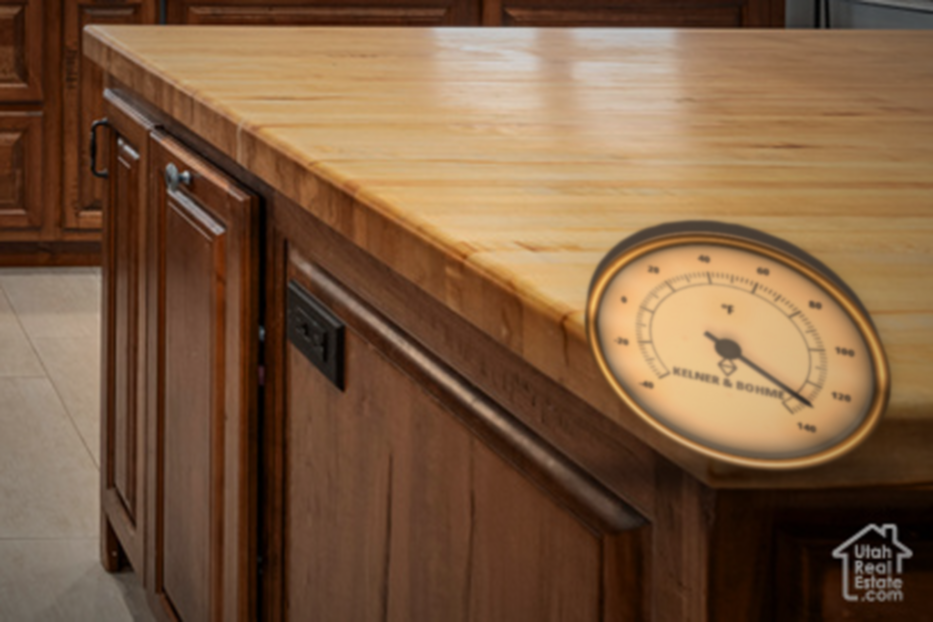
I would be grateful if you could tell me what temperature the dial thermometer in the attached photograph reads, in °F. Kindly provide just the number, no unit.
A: 130
